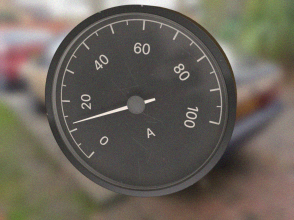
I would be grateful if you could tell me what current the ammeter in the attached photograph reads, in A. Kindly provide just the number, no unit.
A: 12.5
